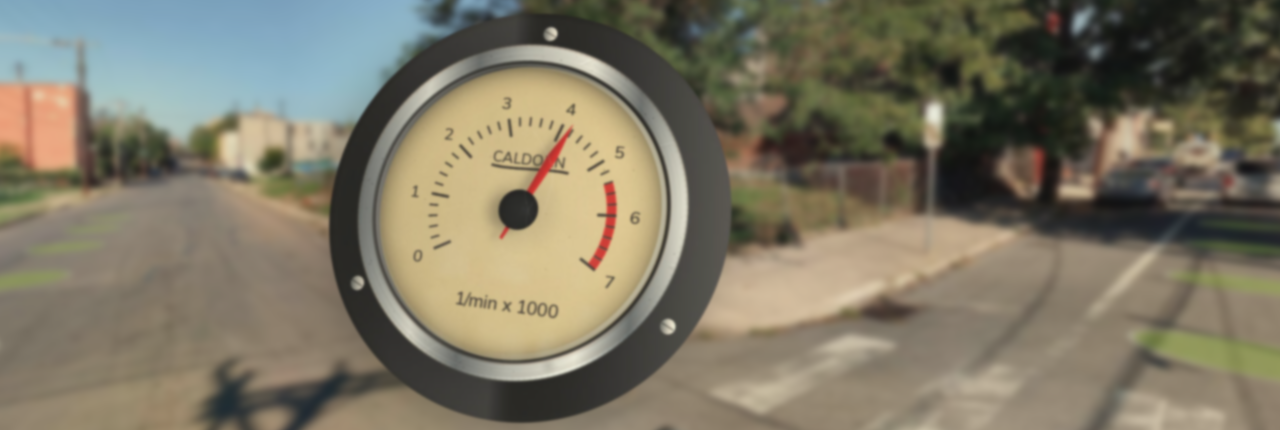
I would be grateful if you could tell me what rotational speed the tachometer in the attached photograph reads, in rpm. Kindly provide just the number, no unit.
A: 4200
